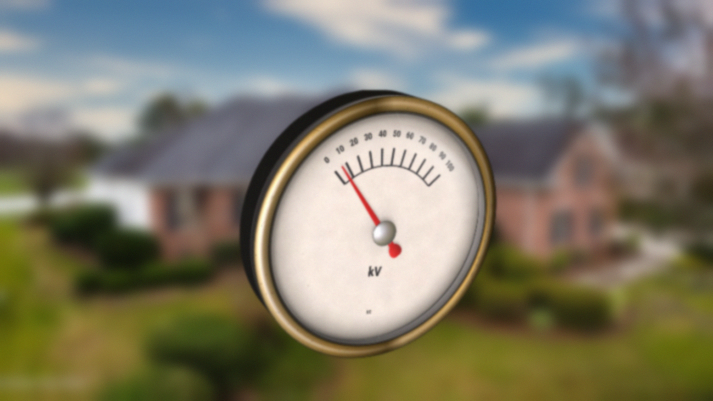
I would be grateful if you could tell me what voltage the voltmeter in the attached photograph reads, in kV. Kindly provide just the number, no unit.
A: 5
